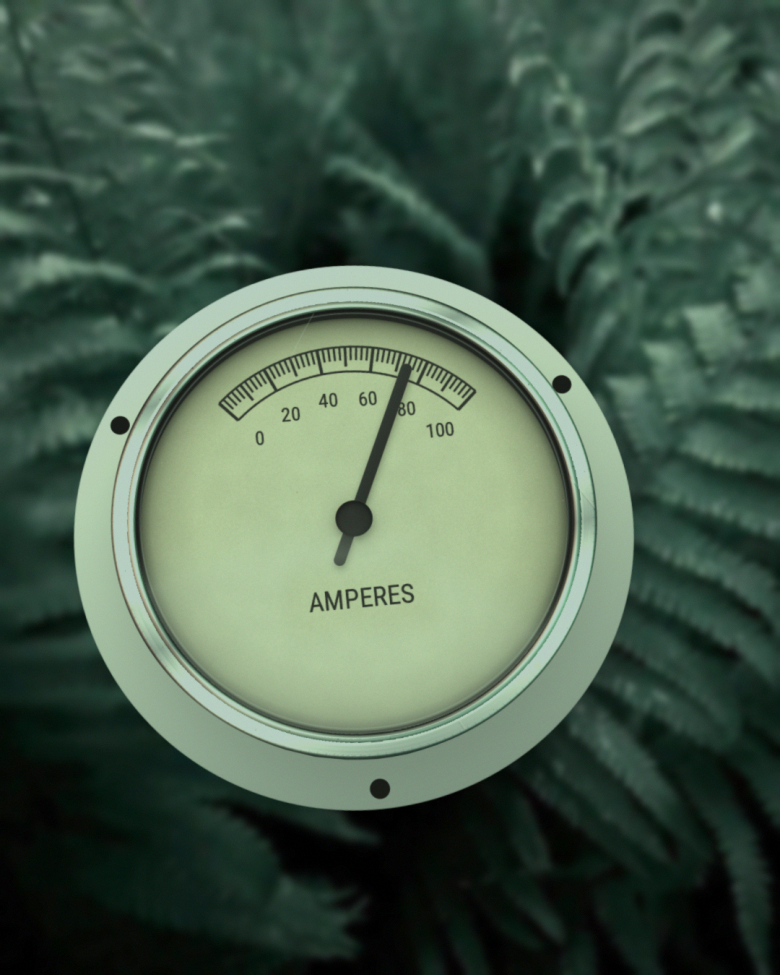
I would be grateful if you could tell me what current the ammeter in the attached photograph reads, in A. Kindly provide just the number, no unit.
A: 74
